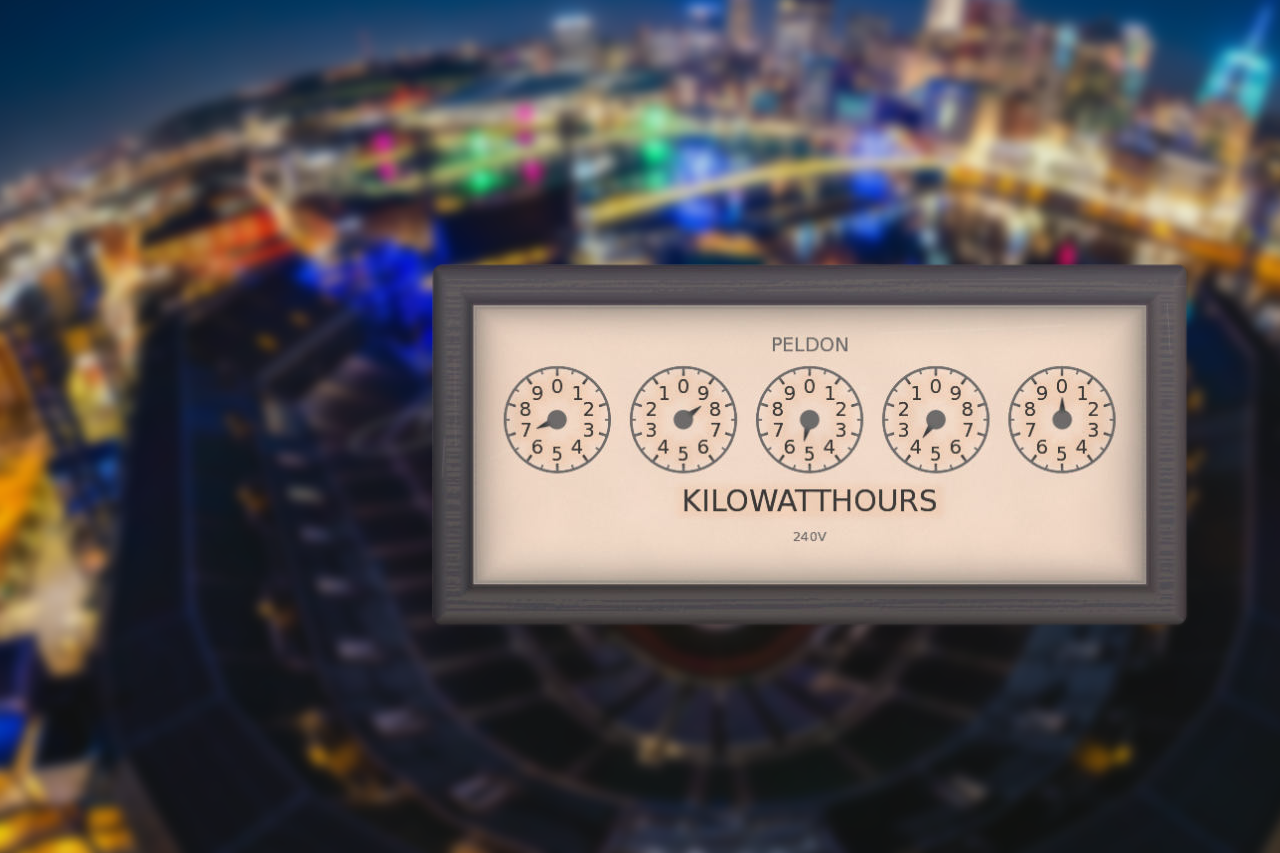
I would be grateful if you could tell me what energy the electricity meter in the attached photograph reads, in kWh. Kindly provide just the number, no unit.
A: 68540
